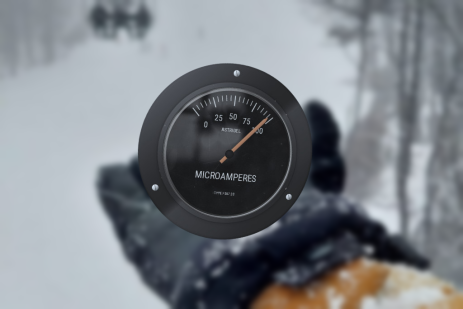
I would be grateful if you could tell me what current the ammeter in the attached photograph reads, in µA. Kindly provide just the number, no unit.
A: 95
